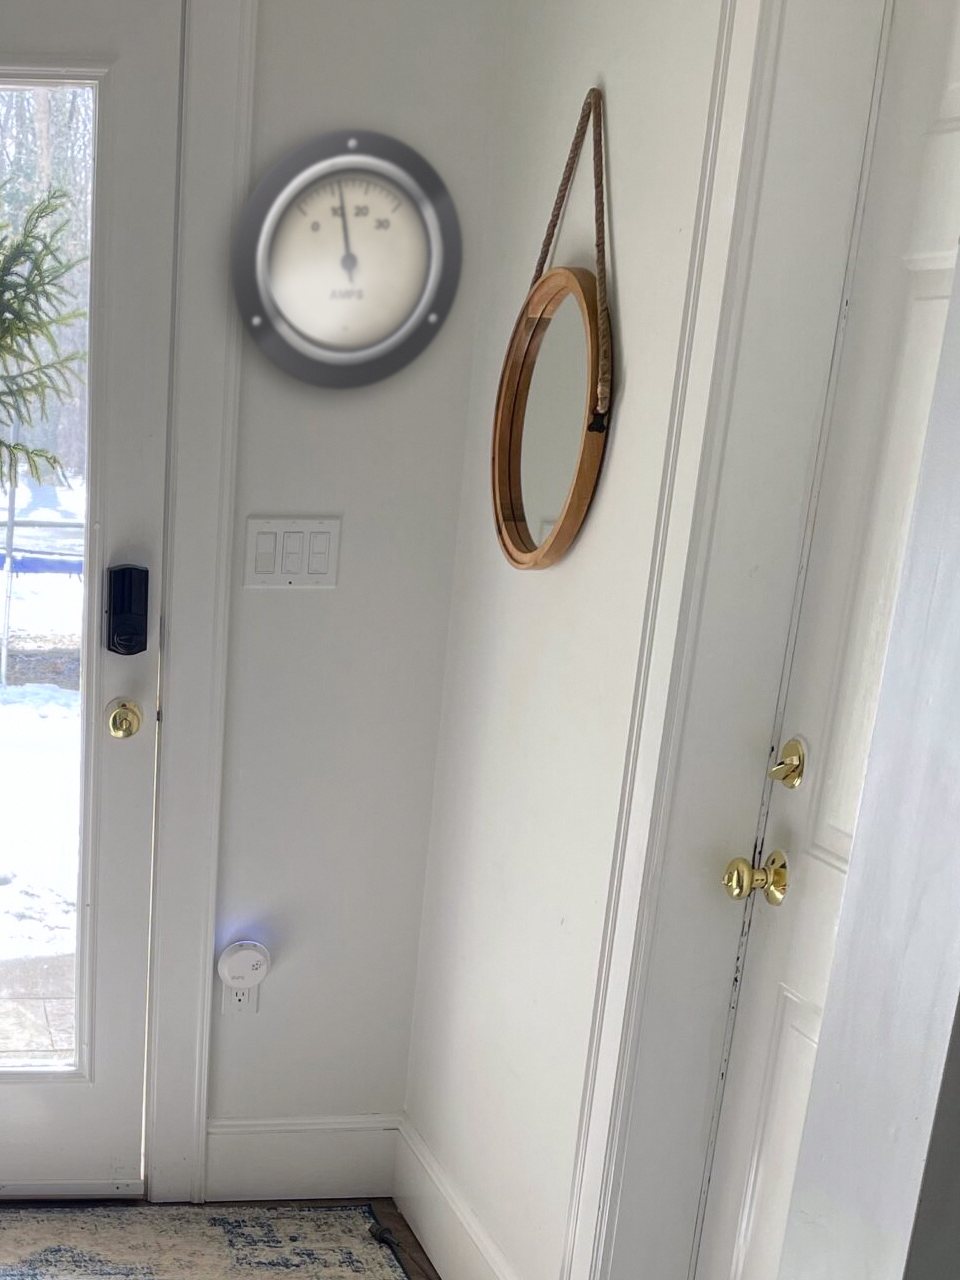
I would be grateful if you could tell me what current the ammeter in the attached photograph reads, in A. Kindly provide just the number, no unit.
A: 12
